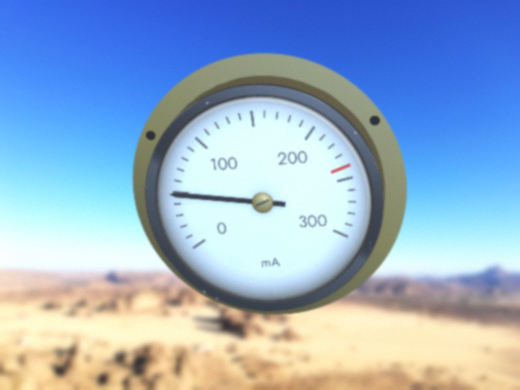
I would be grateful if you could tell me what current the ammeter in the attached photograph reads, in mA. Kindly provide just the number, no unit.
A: 50
